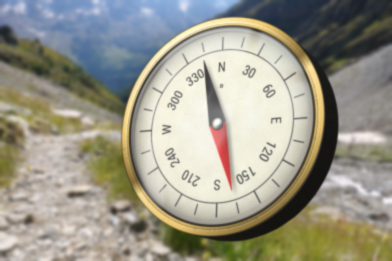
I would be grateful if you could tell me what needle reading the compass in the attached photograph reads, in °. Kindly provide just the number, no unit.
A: 165
